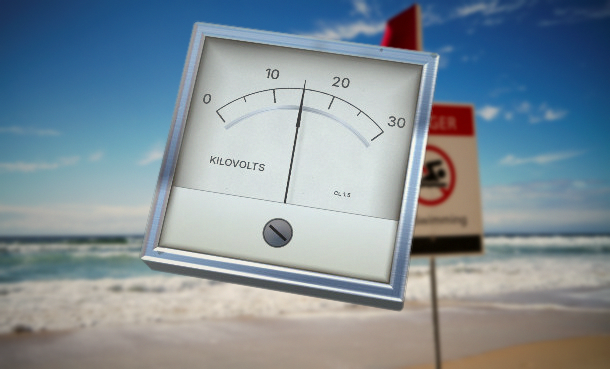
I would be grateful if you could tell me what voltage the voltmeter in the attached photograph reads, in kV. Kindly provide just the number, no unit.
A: 15
